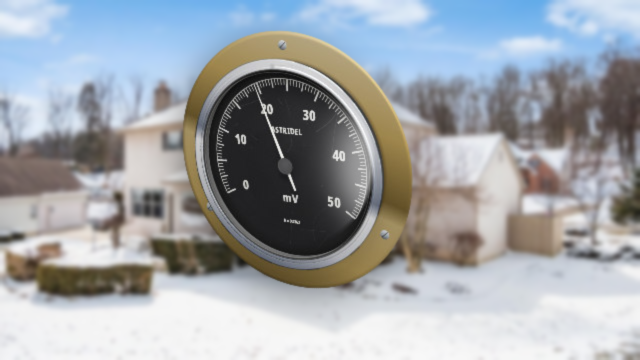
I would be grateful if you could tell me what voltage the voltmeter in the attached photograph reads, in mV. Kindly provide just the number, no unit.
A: 20
